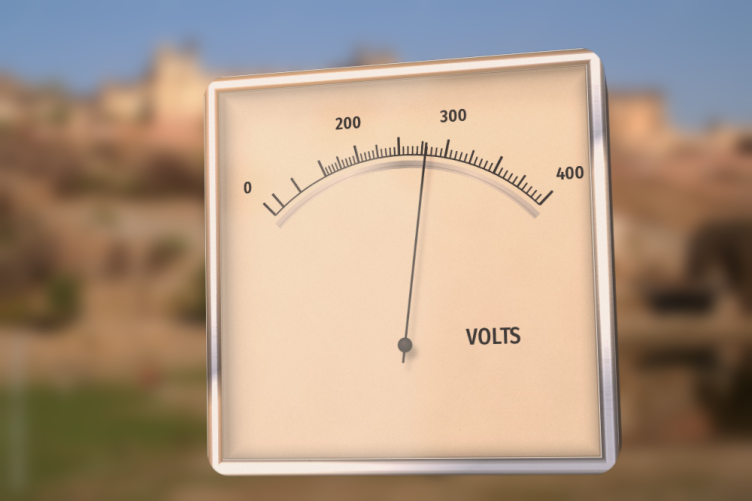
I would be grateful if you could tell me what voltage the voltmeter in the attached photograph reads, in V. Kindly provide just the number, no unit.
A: 280
